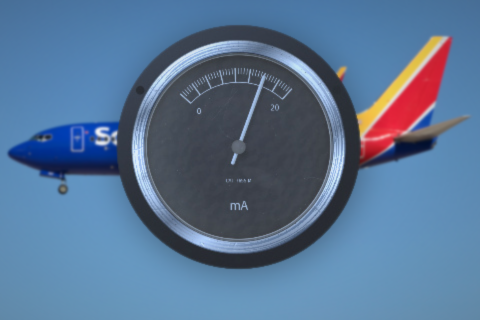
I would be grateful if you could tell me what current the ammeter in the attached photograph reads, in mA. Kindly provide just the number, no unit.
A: 15
